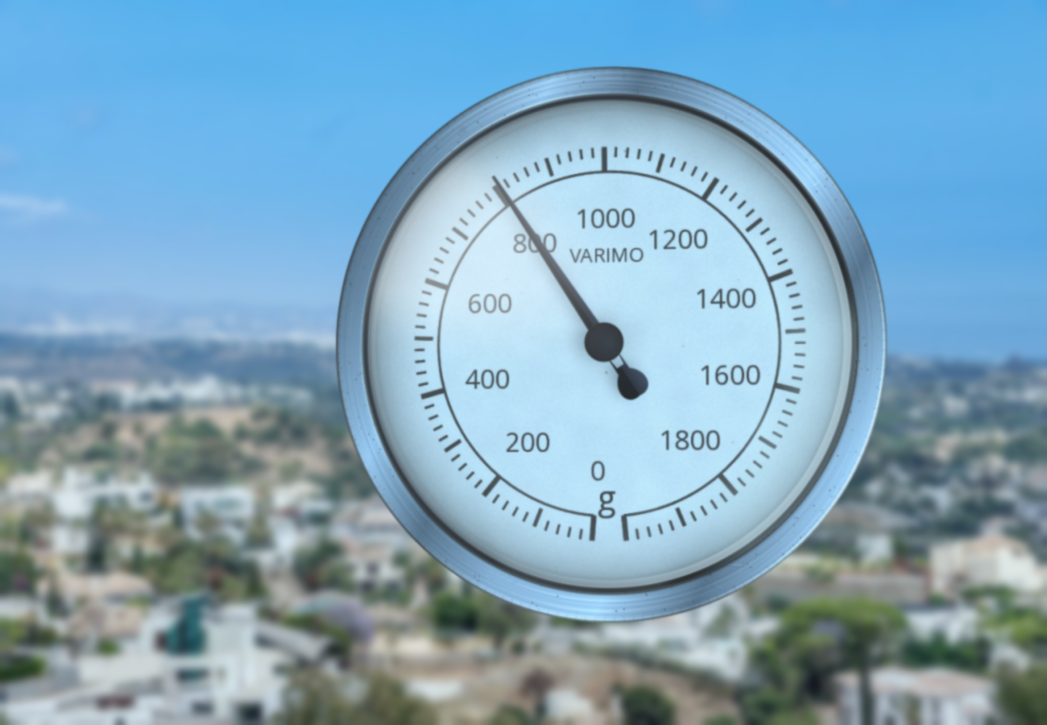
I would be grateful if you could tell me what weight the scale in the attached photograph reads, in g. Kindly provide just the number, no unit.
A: 810
